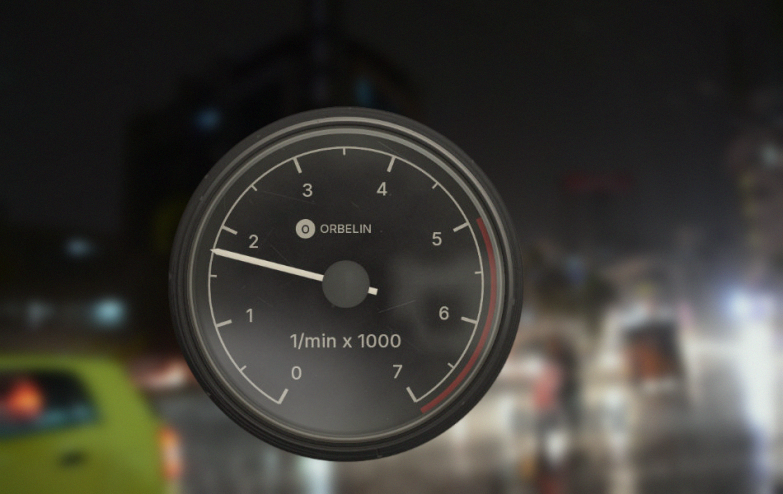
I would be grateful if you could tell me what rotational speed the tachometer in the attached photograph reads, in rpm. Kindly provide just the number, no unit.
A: 1750
